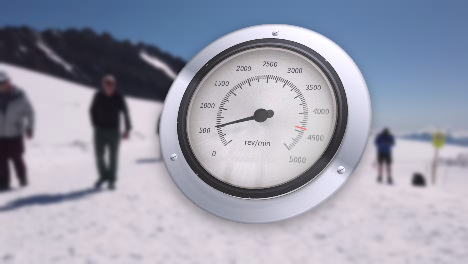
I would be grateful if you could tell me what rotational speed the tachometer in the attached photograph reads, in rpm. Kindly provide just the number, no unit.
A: 500
